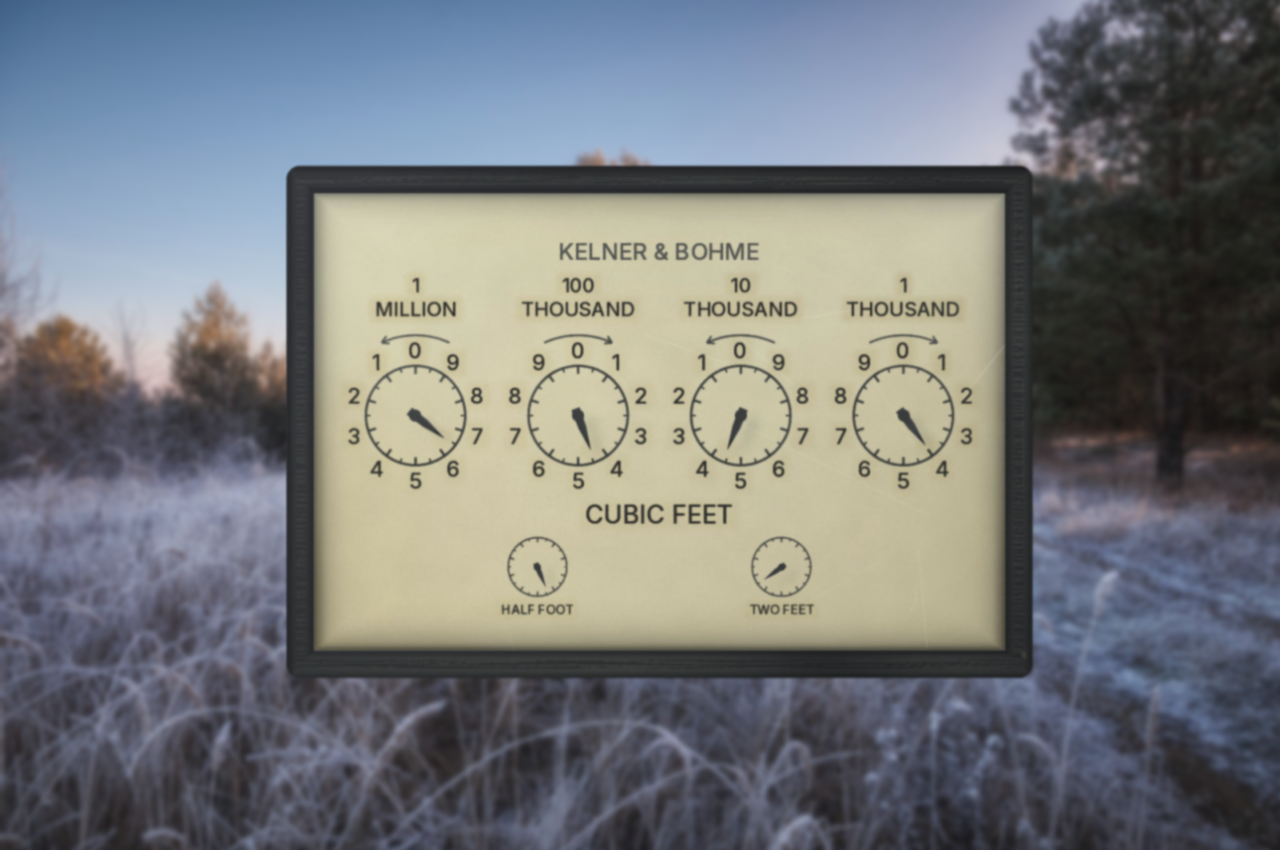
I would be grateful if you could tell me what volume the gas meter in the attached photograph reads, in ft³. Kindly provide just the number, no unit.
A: 644400
